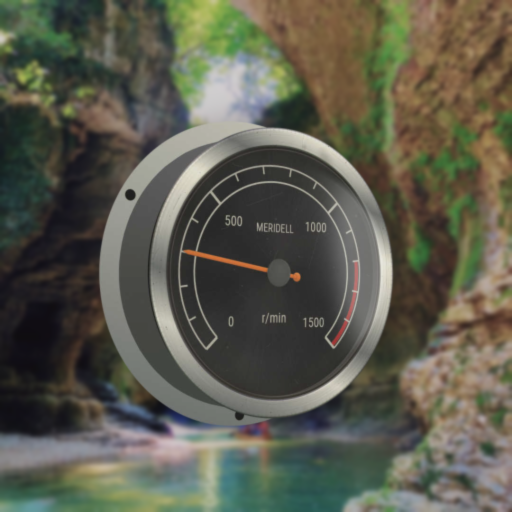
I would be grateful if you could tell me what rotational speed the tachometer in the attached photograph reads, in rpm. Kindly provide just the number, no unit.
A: 300
